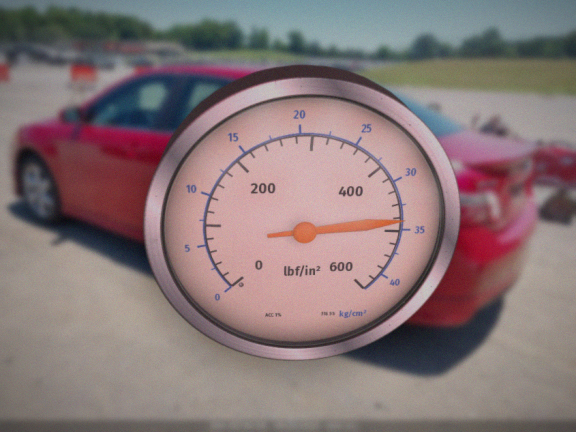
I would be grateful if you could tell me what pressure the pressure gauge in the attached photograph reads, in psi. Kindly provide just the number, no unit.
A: 480
